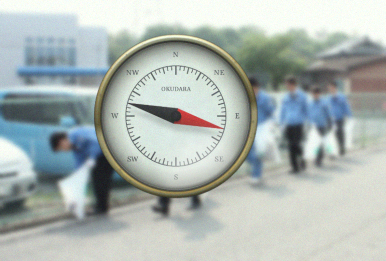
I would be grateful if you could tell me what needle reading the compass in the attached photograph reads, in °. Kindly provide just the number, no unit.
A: 105
